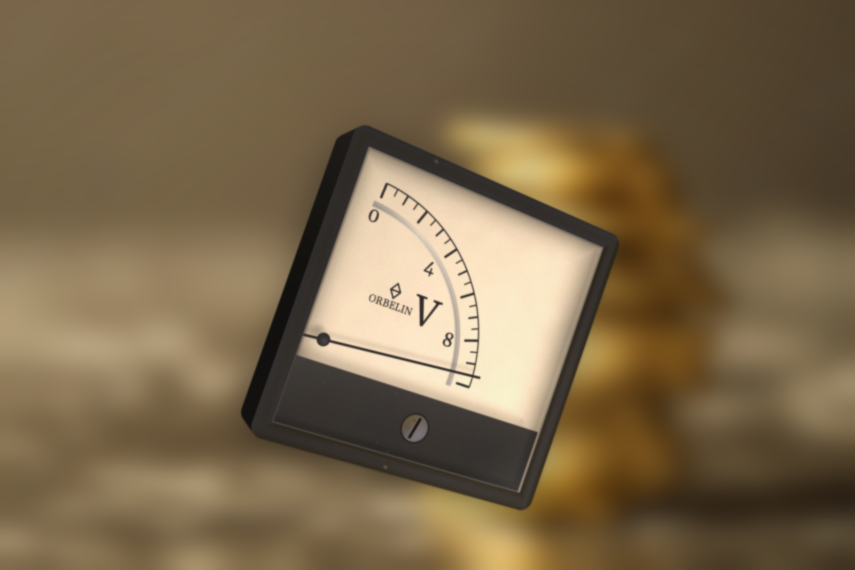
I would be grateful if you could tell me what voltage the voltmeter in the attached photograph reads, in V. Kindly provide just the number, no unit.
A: 9.5
